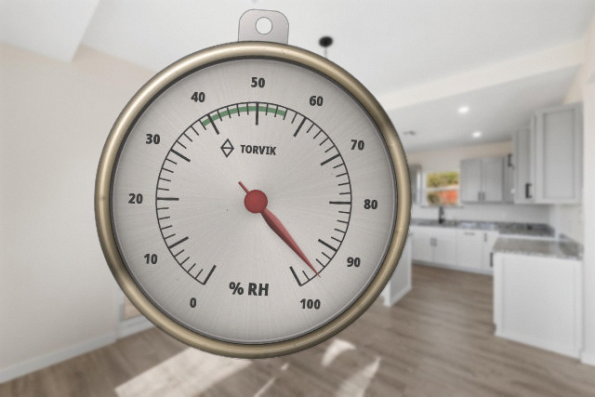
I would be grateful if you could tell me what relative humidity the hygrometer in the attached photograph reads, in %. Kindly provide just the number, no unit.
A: 96
